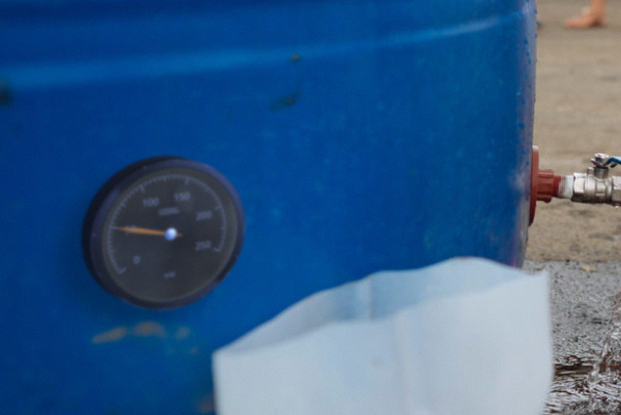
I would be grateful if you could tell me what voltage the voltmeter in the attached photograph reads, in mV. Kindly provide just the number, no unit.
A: 50
